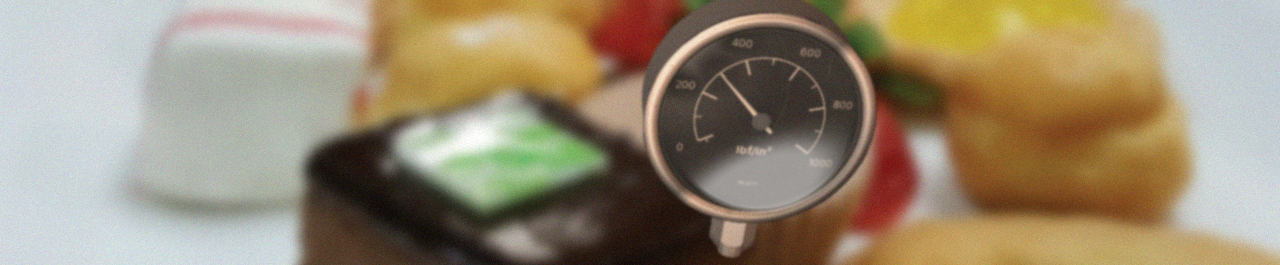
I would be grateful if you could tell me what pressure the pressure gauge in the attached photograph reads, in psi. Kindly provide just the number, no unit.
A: 300
